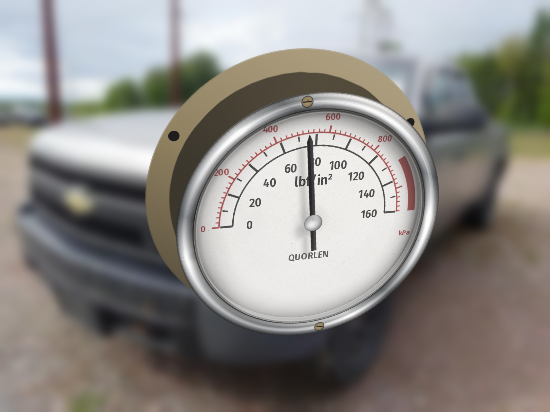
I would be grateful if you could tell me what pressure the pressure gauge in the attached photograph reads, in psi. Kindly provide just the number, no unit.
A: 75
